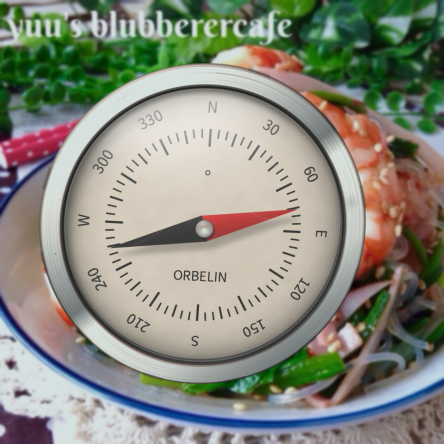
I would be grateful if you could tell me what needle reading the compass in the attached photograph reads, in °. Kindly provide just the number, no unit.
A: 75
